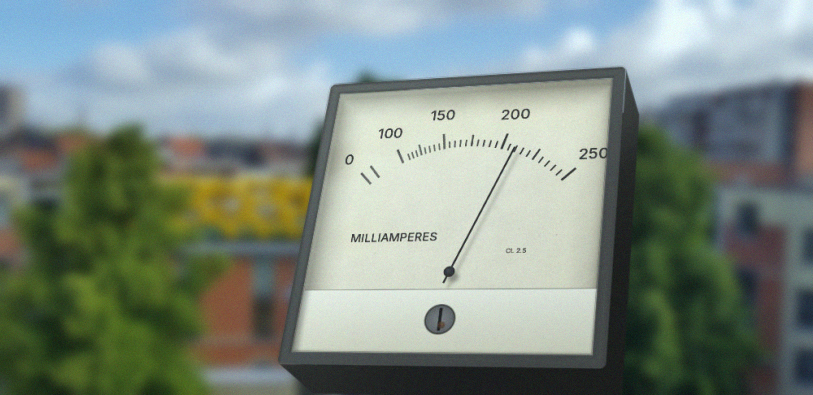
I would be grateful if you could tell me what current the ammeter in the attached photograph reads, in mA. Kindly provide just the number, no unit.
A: 210
